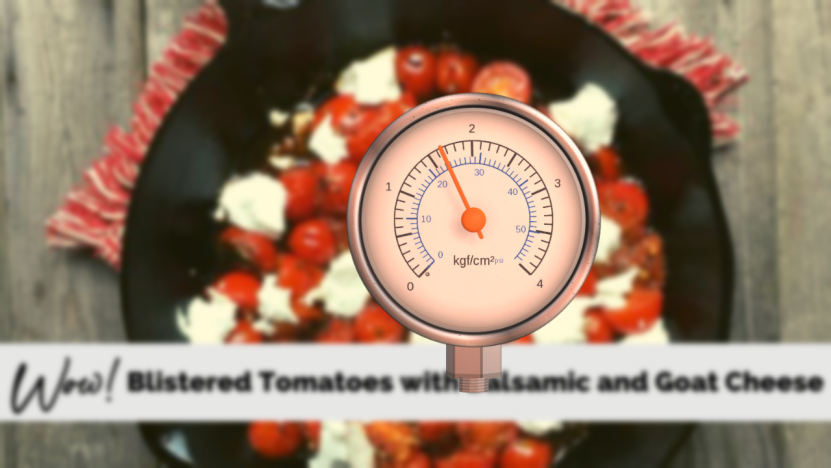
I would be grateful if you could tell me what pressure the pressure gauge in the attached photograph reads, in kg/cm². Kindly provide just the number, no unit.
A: 1.65
